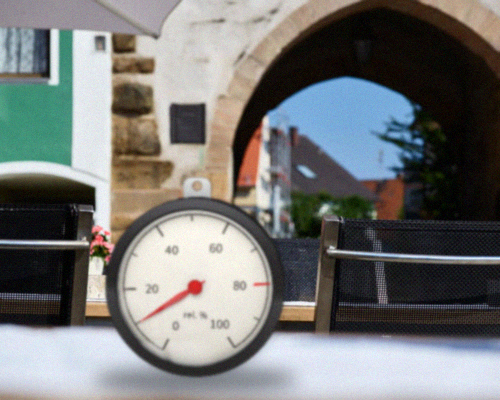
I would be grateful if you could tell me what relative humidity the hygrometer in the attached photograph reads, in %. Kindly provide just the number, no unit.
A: 10
